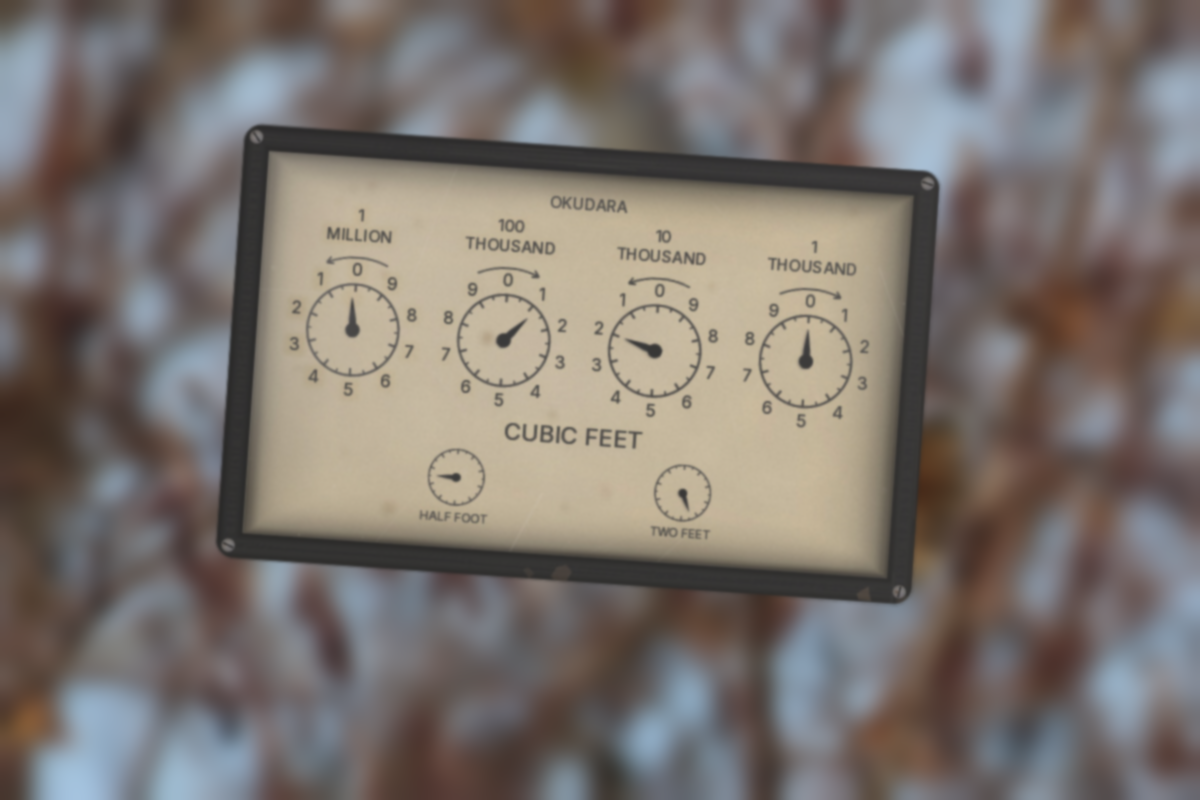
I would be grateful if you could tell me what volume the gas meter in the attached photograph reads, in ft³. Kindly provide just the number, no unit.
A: 12000
